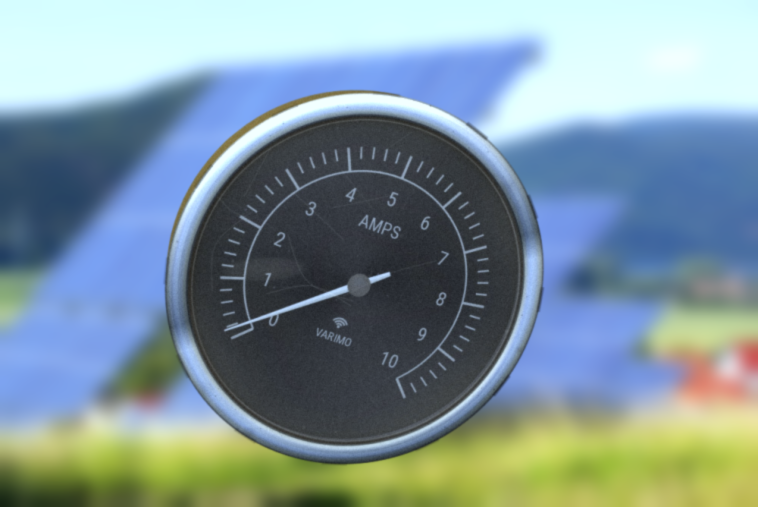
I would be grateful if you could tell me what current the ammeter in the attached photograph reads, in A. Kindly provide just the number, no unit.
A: 0.2
